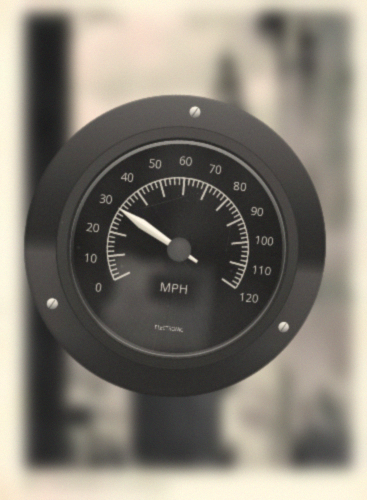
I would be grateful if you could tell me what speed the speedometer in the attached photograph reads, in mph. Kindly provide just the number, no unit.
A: 30
